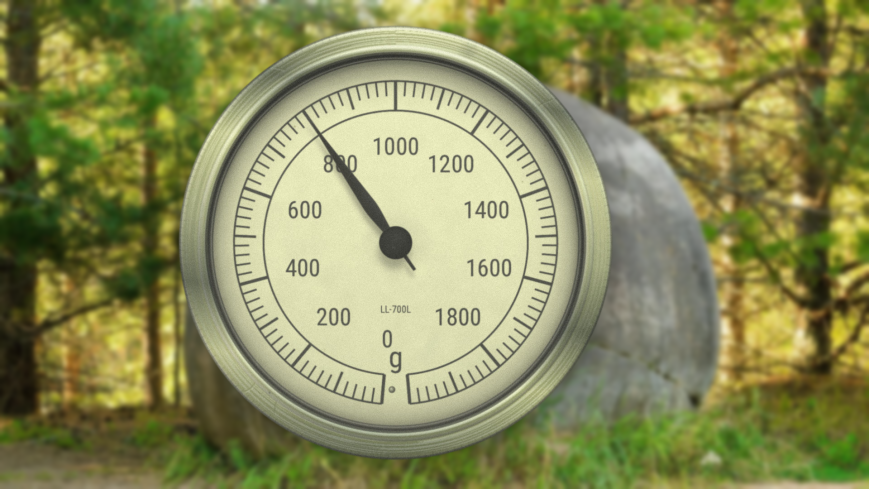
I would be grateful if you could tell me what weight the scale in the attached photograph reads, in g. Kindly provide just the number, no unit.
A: 800
